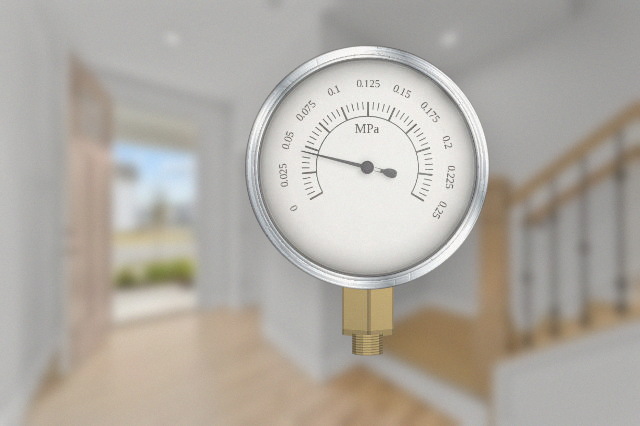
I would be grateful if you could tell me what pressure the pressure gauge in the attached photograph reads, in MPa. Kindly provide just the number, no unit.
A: 0.045
